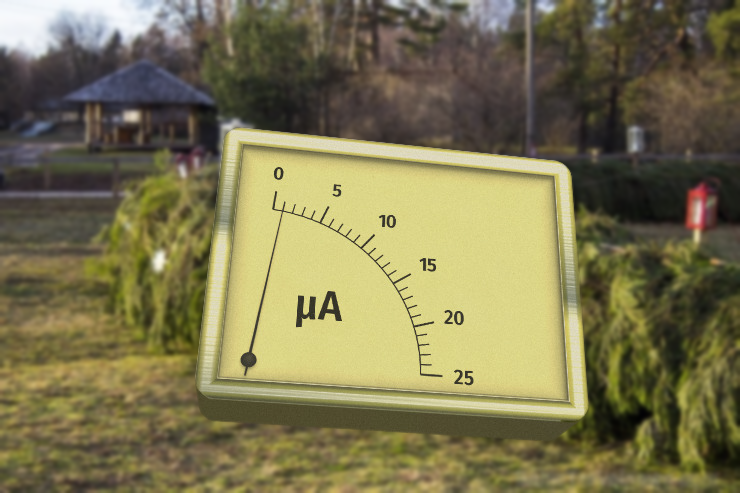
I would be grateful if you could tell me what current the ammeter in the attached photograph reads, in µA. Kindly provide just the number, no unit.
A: 1
